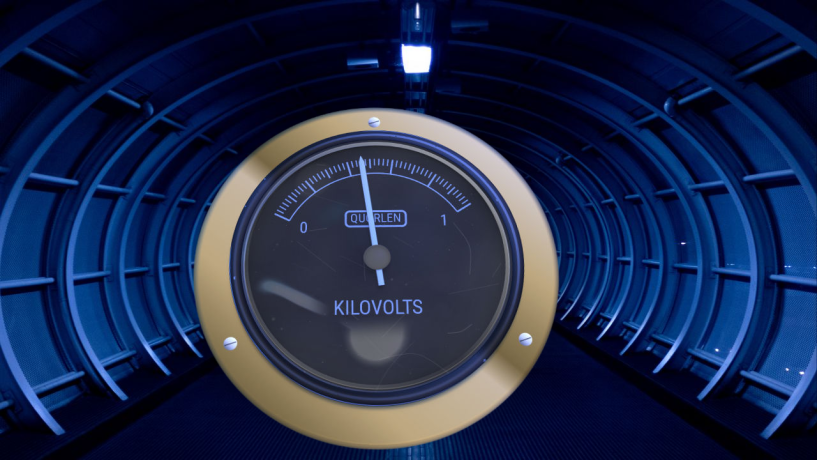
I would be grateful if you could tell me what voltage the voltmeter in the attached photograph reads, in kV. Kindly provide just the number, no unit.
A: 0.46
